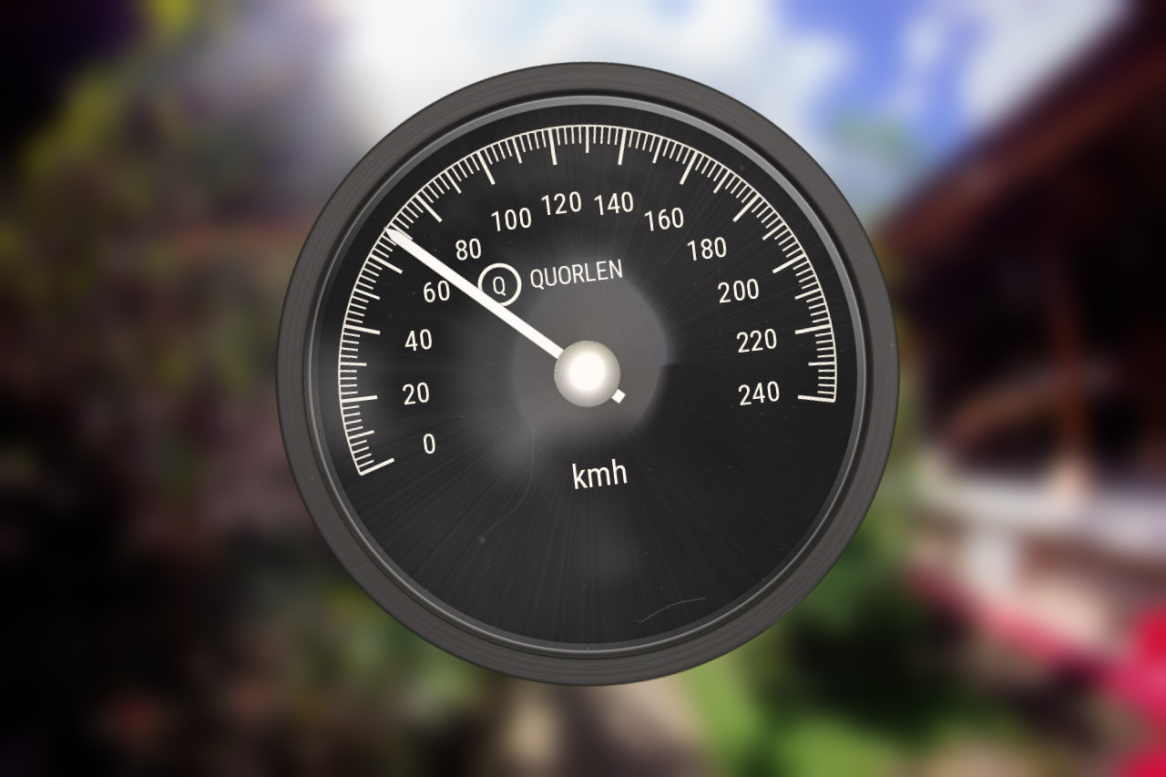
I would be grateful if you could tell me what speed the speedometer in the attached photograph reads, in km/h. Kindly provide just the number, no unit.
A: 68
